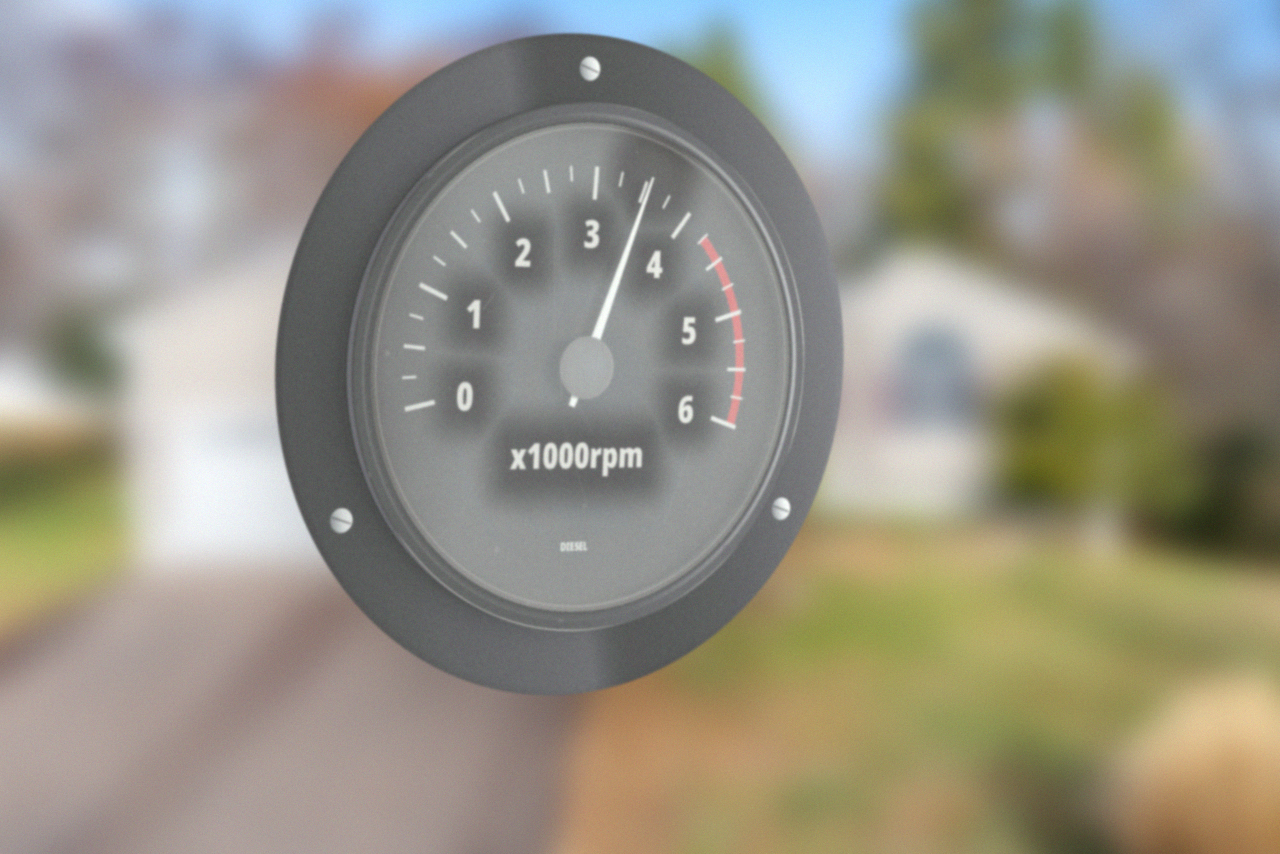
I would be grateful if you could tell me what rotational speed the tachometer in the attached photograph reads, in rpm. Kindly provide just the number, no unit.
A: 3500
